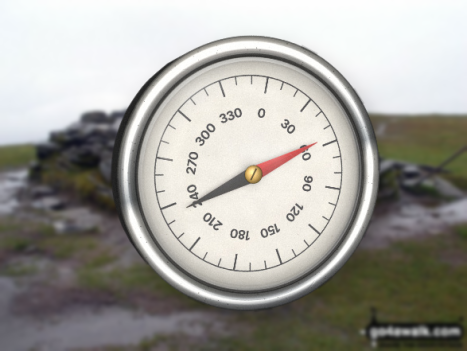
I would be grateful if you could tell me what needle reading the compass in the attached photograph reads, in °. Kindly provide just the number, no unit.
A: 55
